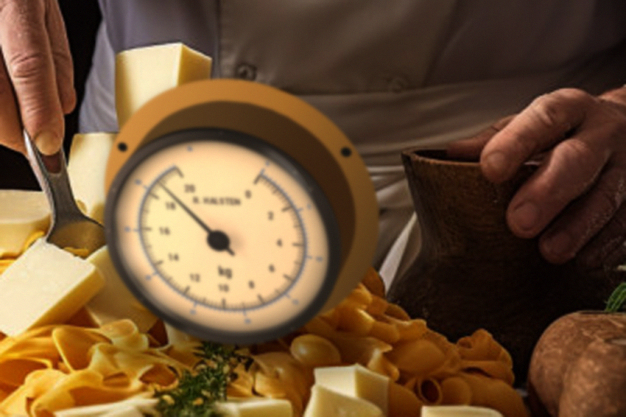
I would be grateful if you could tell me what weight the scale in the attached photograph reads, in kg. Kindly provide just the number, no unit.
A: 19
